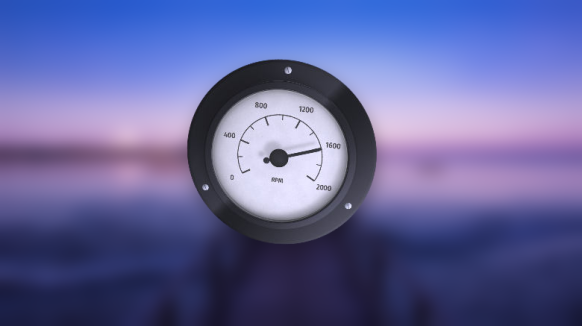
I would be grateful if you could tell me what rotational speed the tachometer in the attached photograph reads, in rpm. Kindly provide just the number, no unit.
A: 1600
